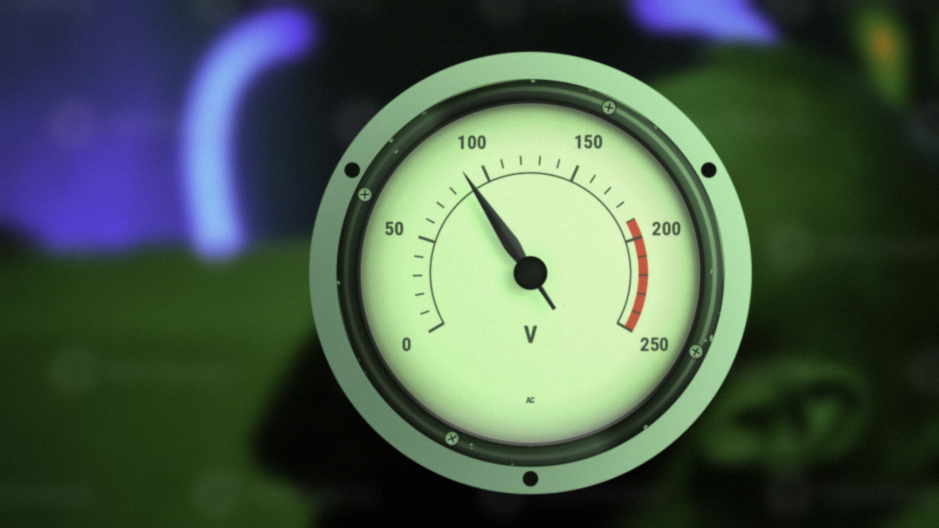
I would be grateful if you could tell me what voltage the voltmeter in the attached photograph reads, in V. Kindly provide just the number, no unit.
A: 90
